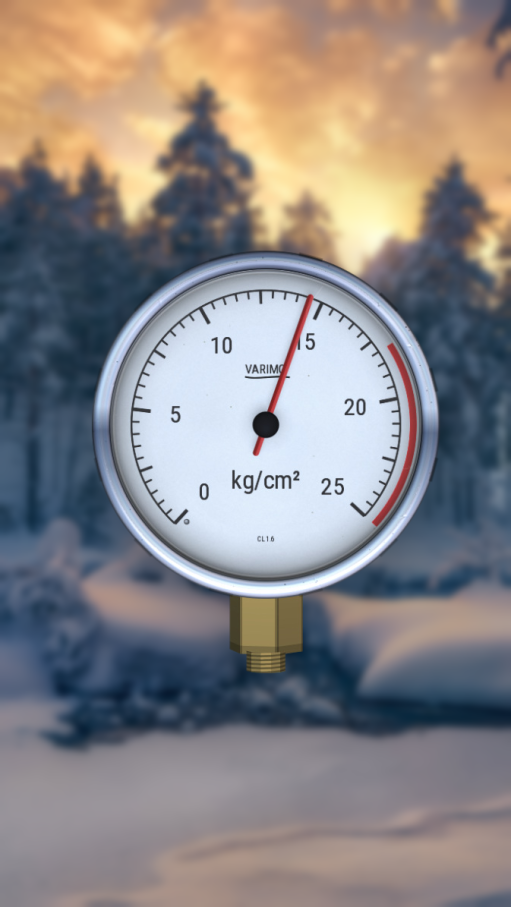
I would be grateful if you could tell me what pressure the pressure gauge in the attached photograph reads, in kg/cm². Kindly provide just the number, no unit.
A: 14.5
